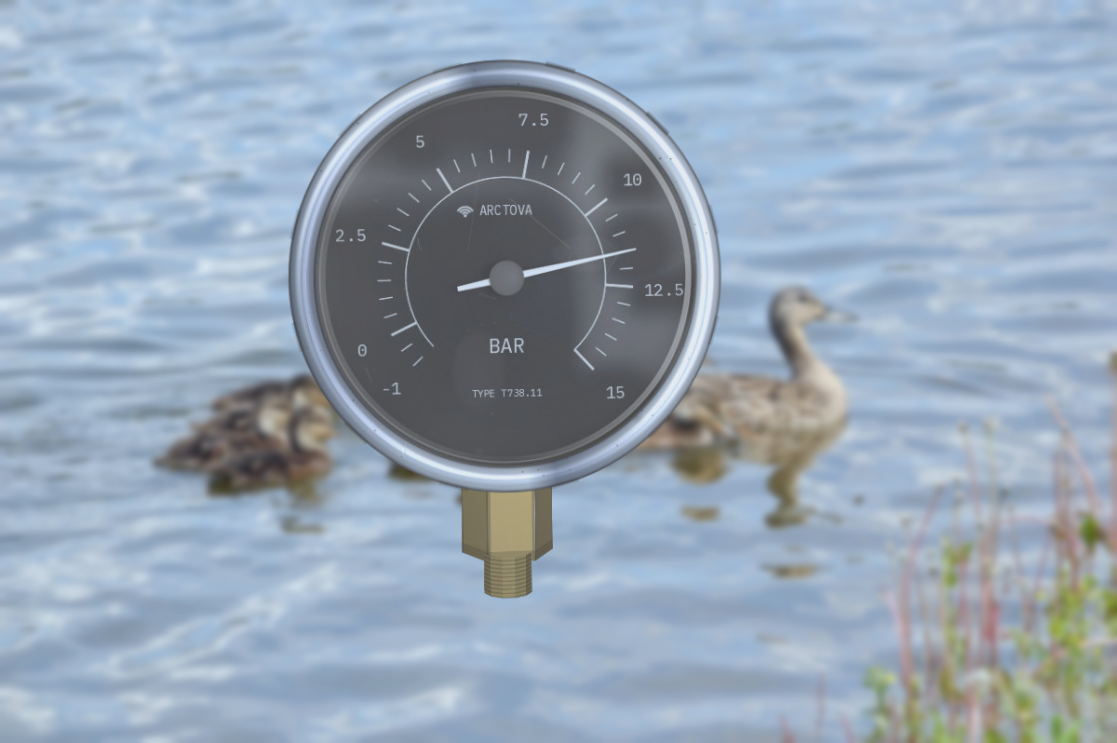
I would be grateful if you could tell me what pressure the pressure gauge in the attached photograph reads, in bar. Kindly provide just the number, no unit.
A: 11.5
